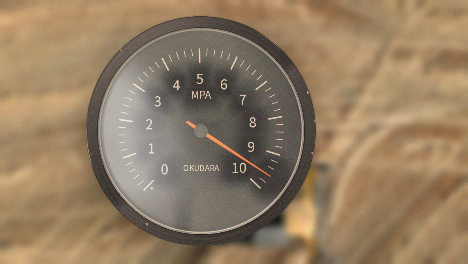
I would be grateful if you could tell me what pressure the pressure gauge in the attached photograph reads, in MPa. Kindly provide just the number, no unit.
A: 9.6
